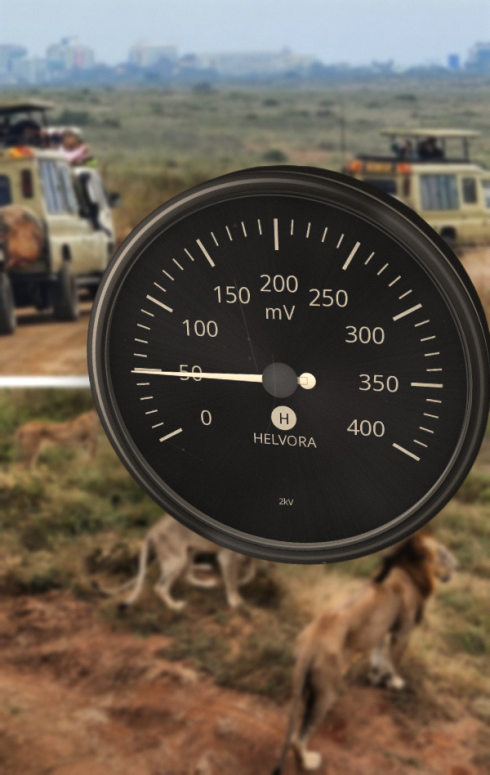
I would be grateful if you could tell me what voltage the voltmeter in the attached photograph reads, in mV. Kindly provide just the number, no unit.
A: 50
